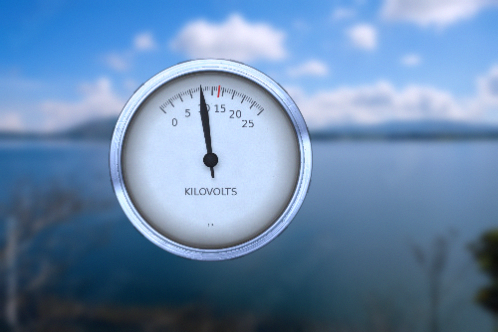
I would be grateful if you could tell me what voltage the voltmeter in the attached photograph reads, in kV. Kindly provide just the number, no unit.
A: 10
